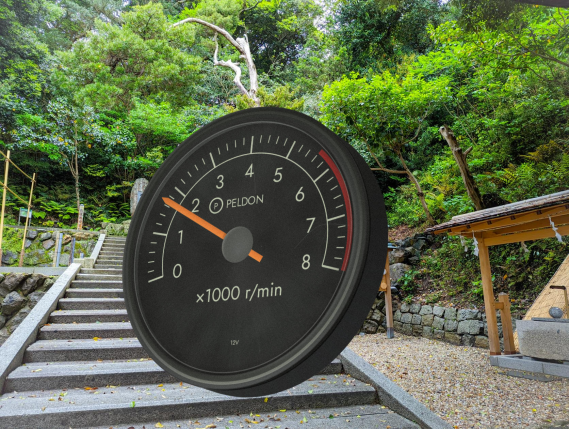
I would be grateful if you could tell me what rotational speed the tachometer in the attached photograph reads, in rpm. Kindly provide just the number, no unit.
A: 1700
